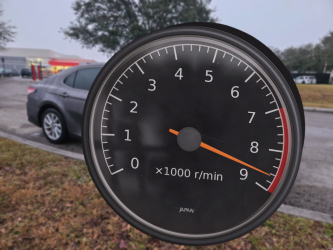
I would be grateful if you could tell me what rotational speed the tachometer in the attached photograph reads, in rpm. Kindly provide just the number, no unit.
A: 8600
